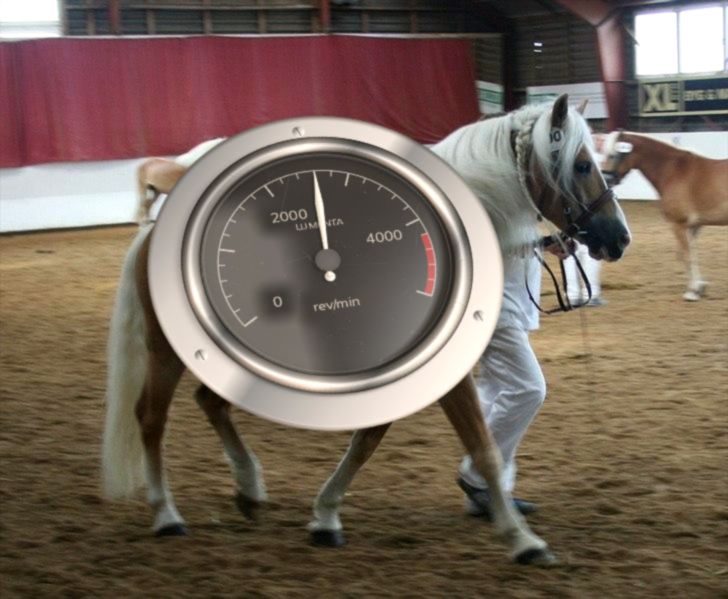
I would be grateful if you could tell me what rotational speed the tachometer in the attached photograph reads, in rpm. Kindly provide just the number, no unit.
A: 2600
